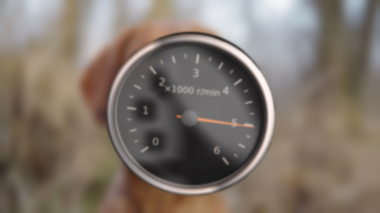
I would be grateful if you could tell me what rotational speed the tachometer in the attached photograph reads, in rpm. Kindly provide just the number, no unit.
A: 5000
